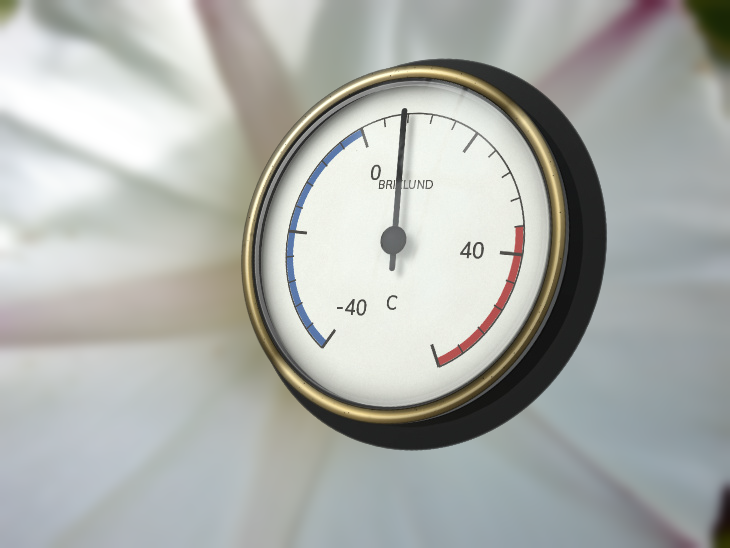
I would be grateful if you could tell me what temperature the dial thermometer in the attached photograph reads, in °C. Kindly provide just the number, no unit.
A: 8
